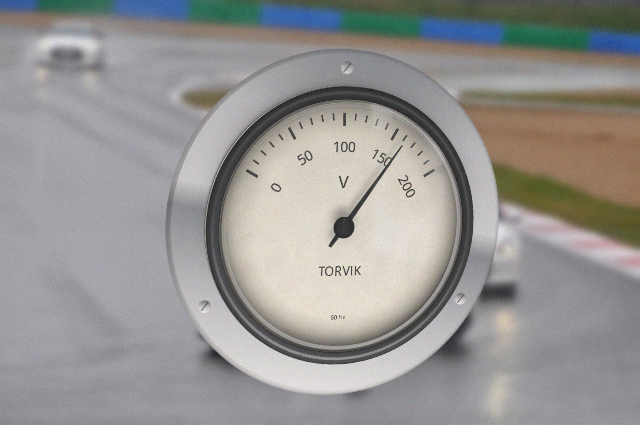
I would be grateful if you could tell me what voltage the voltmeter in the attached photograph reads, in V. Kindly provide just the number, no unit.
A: 160
